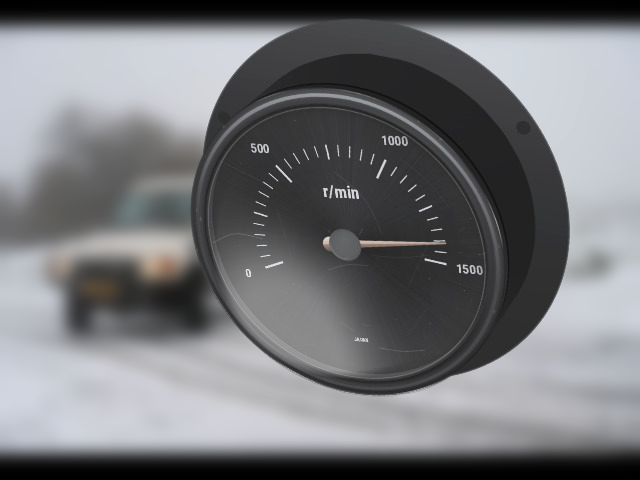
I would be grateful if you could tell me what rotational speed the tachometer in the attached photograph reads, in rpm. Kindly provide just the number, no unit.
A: 1400
